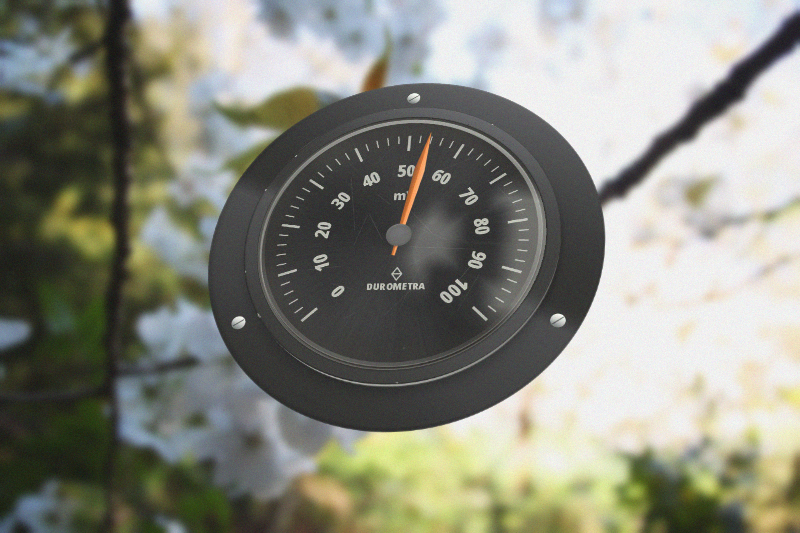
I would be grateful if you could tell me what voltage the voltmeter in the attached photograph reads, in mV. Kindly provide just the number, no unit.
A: 54
